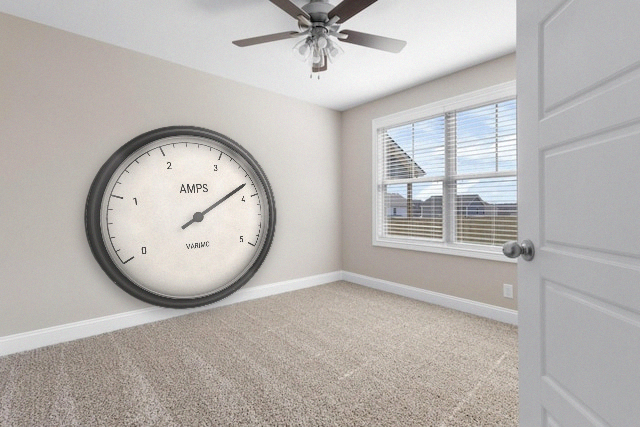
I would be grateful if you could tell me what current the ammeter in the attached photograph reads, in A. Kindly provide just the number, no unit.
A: 3.7
